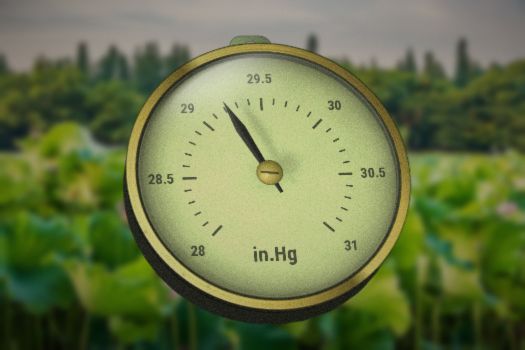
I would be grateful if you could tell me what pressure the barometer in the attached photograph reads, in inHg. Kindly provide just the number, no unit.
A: 29.2
